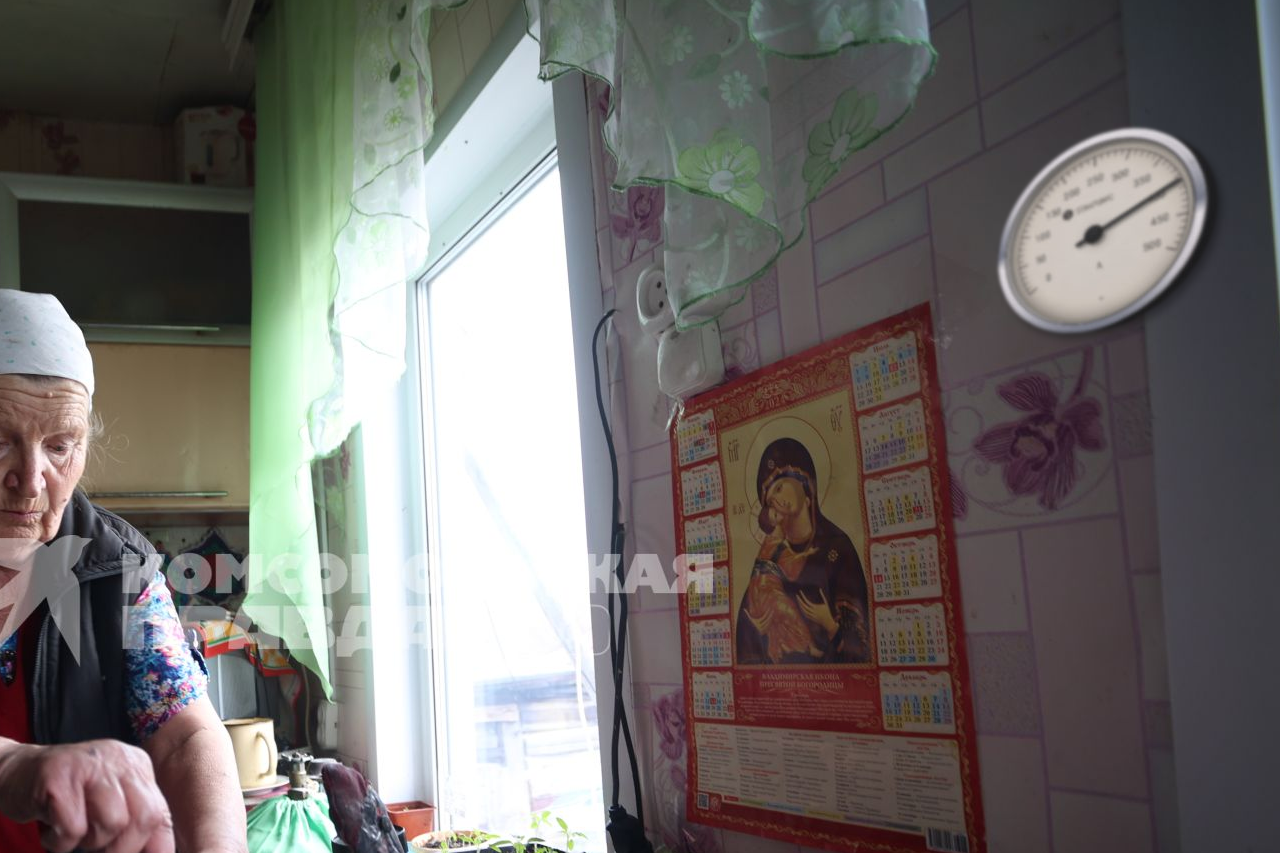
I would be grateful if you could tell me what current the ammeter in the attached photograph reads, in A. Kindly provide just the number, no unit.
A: 400
